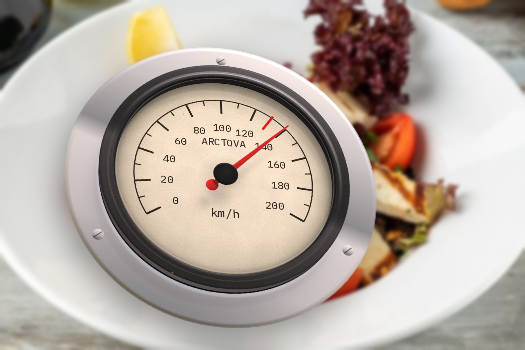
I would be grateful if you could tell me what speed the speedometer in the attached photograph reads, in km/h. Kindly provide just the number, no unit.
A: 140
